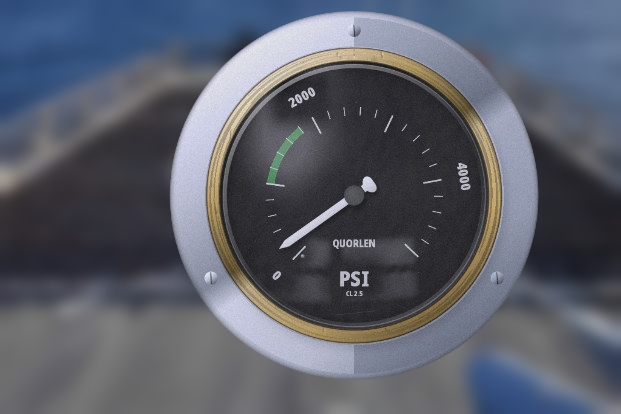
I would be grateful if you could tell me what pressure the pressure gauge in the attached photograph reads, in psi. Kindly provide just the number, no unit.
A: 200
